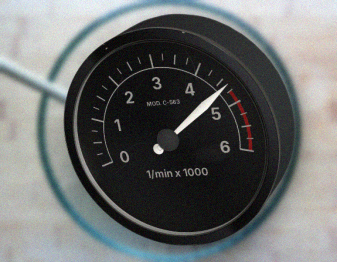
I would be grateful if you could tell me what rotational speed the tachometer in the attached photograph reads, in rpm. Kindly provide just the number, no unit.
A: 4625
